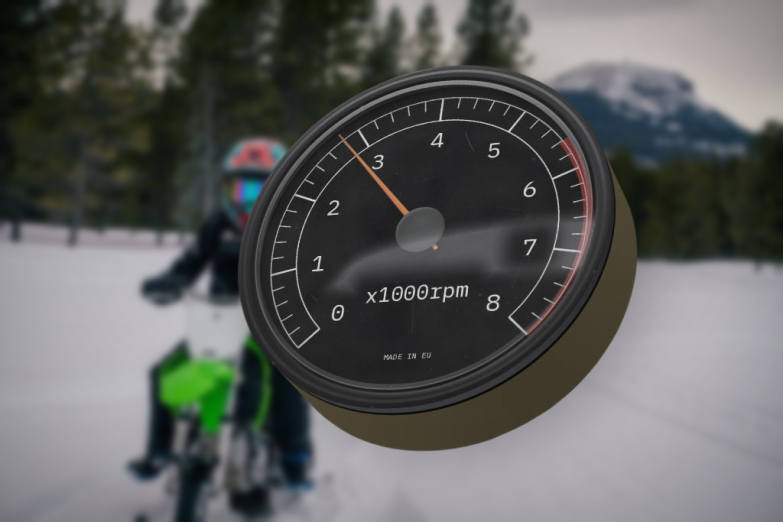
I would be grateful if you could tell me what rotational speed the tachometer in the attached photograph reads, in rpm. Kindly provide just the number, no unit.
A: 2800
